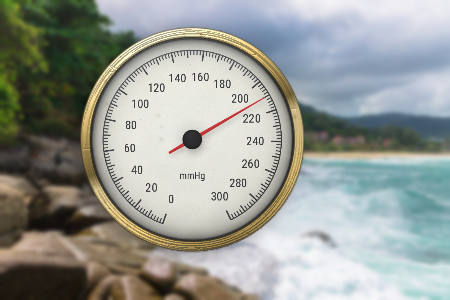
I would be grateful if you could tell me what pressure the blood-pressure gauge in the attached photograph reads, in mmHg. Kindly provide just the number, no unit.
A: 210
